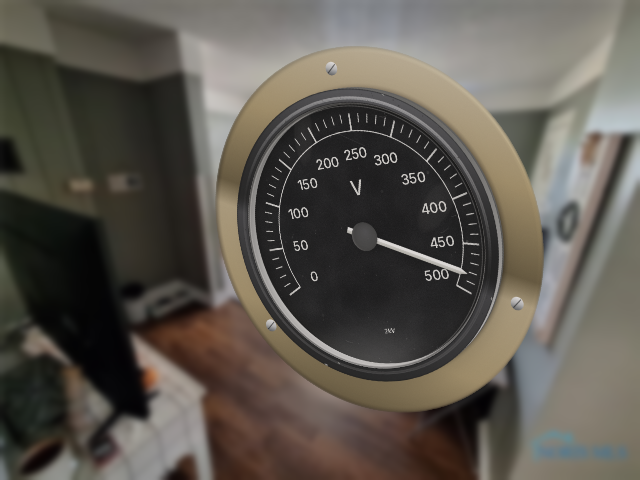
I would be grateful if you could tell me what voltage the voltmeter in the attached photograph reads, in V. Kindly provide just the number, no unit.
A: 480
